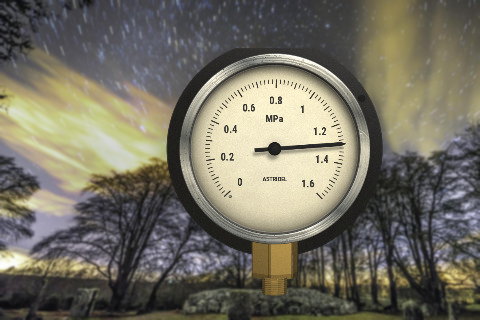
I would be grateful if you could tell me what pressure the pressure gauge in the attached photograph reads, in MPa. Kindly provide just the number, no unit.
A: 1.3
